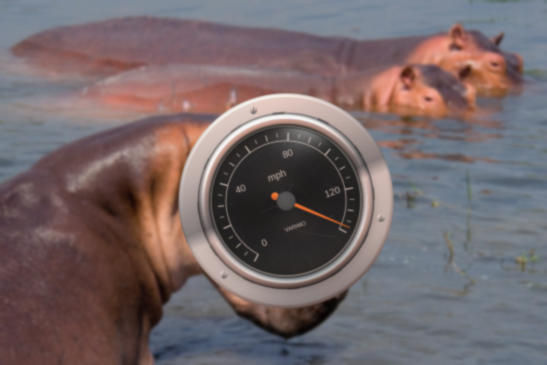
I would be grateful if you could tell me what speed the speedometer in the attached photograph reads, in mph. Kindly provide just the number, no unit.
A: 137.5
